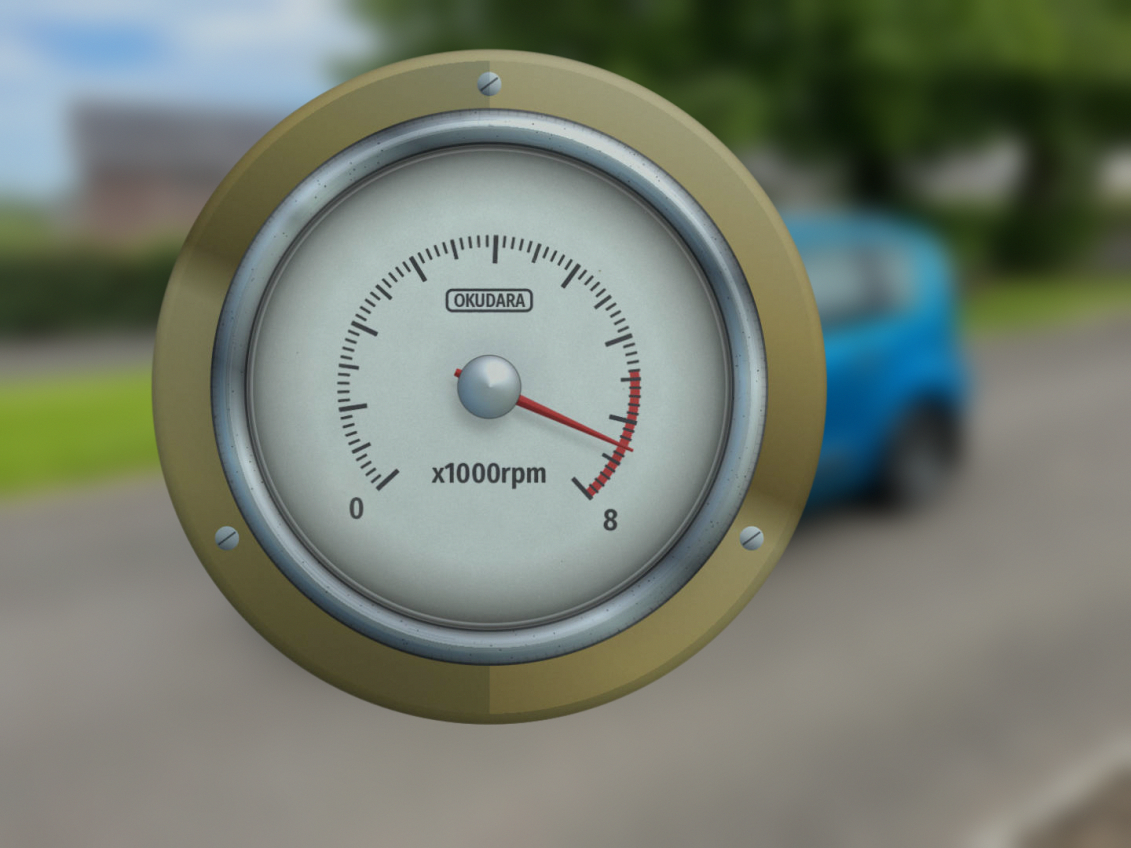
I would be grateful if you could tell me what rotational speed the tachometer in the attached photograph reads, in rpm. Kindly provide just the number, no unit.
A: 7300
